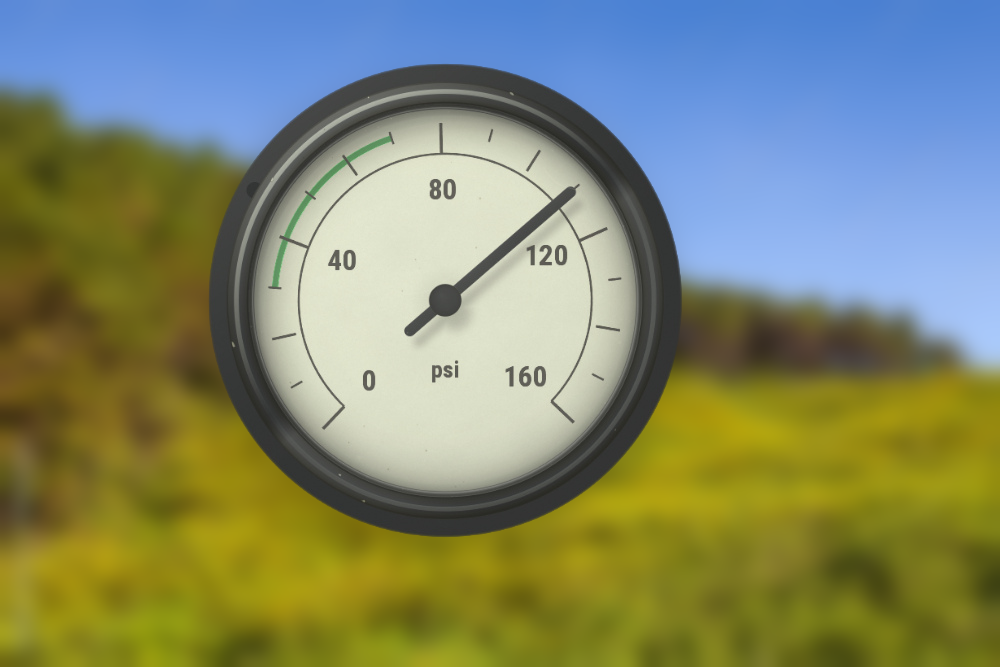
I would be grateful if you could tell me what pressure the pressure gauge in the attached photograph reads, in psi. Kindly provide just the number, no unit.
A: 110
